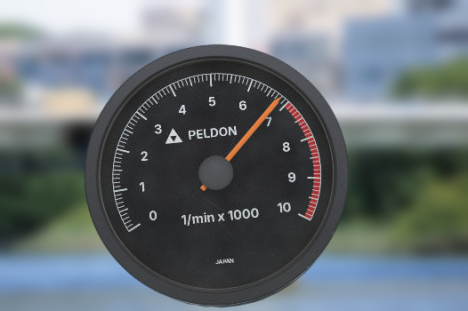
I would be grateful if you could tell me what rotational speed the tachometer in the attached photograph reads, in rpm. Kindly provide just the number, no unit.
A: 6800
